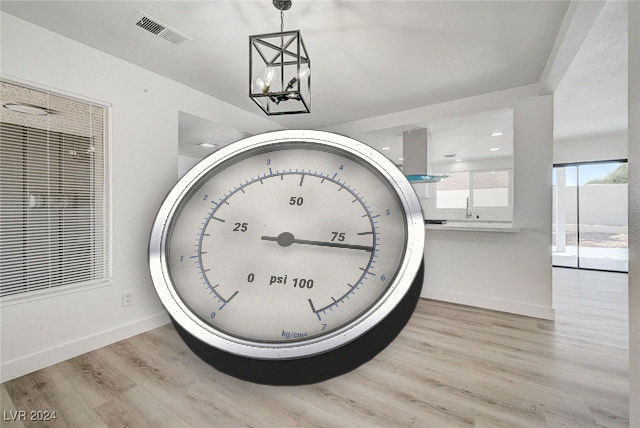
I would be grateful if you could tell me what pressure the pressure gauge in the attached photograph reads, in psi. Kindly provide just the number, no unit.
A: 80
